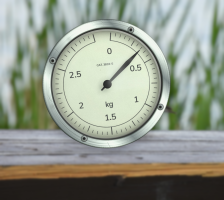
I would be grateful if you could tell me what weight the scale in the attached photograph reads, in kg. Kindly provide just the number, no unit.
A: 0.35
